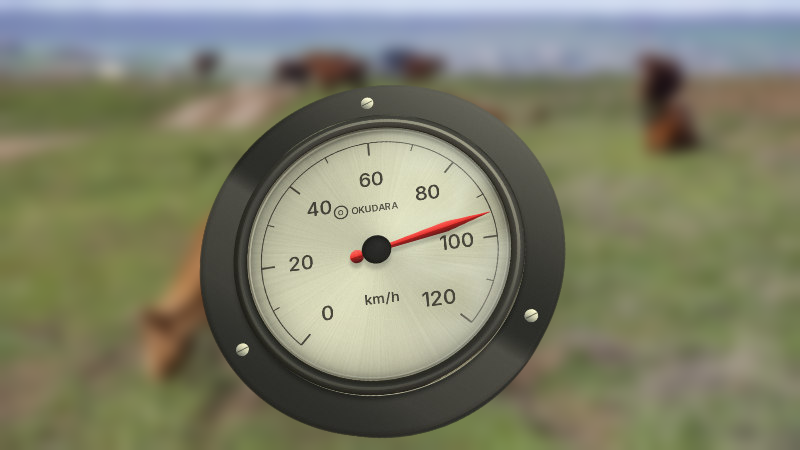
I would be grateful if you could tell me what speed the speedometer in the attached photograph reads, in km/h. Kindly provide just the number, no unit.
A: 95
